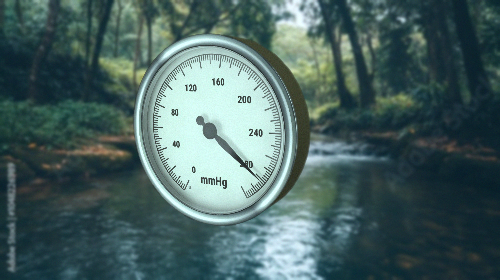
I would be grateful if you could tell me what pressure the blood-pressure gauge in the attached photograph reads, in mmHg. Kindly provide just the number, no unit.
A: 280
